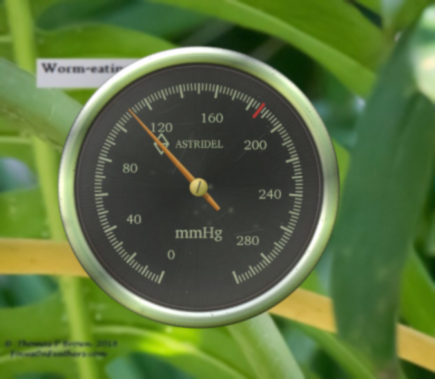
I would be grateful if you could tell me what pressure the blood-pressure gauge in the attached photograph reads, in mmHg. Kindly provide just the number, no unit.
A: 110
